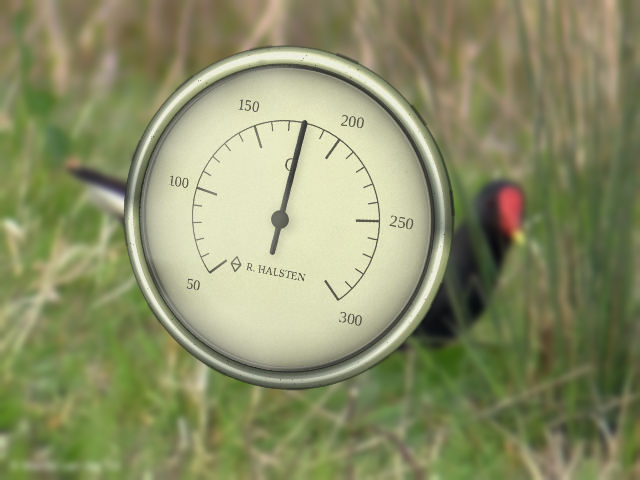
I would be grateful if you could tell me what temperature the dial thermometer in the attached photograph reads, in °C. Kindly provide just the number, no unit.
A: 180
